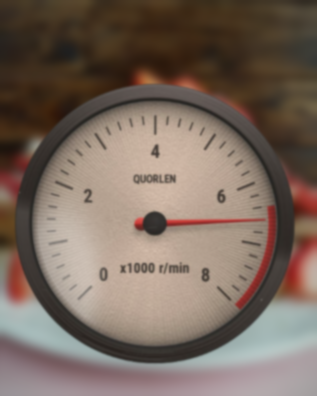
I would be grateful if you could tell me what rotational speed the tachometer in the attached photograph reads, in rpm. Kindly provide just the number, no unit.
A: 6600
